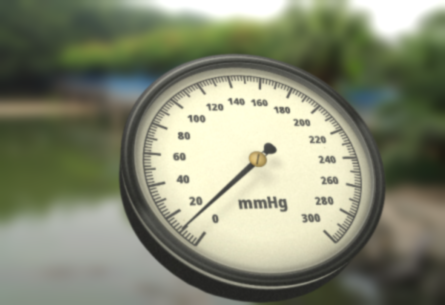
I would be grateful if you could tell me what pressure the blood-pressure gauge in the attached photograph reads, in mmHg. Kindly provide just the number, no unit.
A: 10
